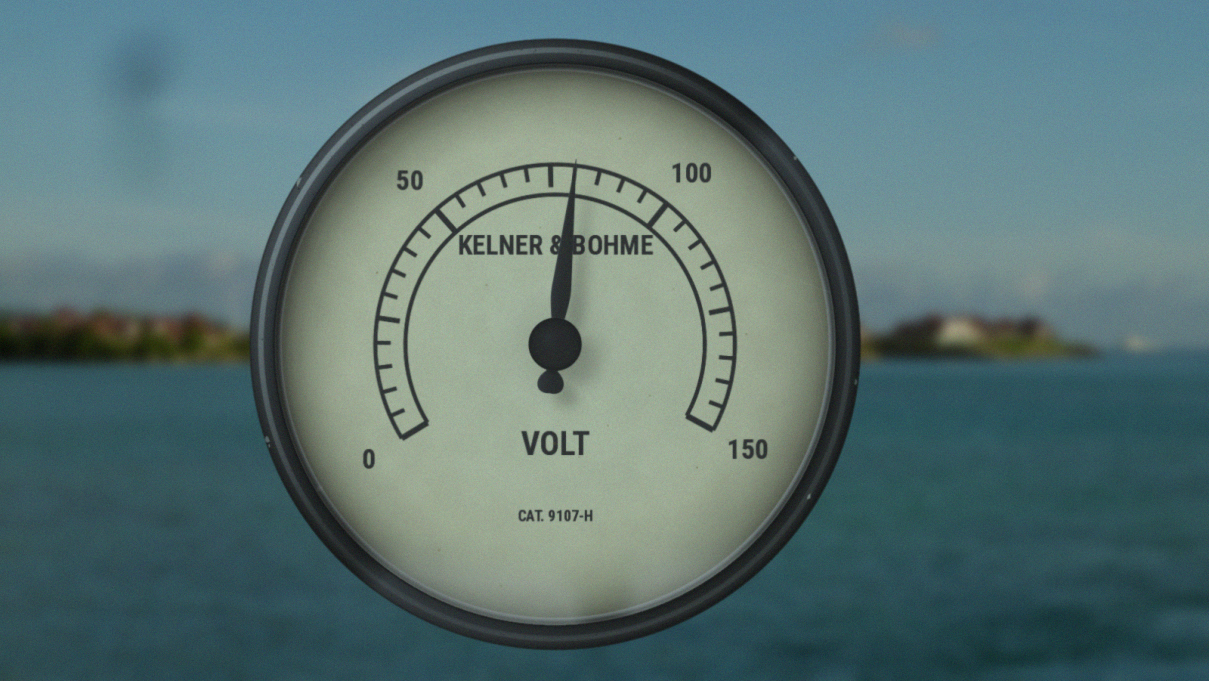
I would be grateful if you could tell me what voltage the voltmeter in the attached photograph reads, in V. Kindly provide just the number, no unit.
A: 80
